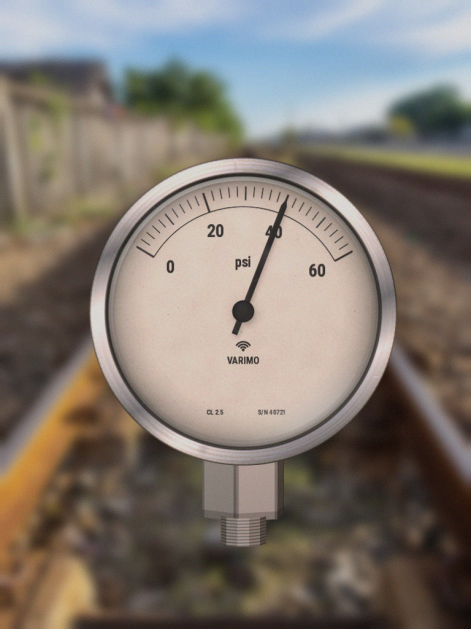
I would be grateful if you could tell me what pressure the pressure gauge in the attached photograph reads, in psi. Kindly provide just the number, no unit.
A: 40
